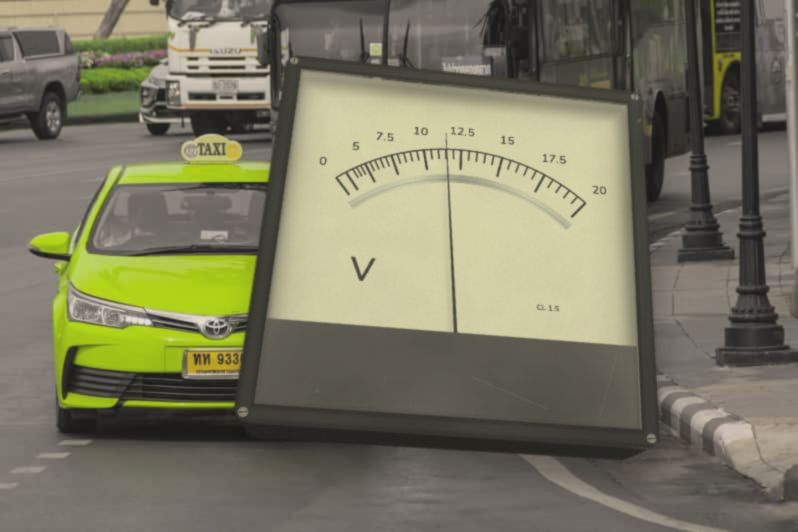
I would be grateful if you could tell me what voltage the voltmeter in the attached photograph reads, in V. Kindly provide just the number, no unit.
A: 11.5
